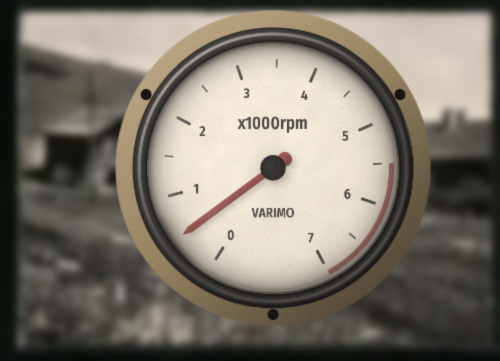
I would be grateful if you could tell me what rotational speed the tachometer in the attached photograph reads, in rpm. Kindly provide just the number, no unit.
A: 500
